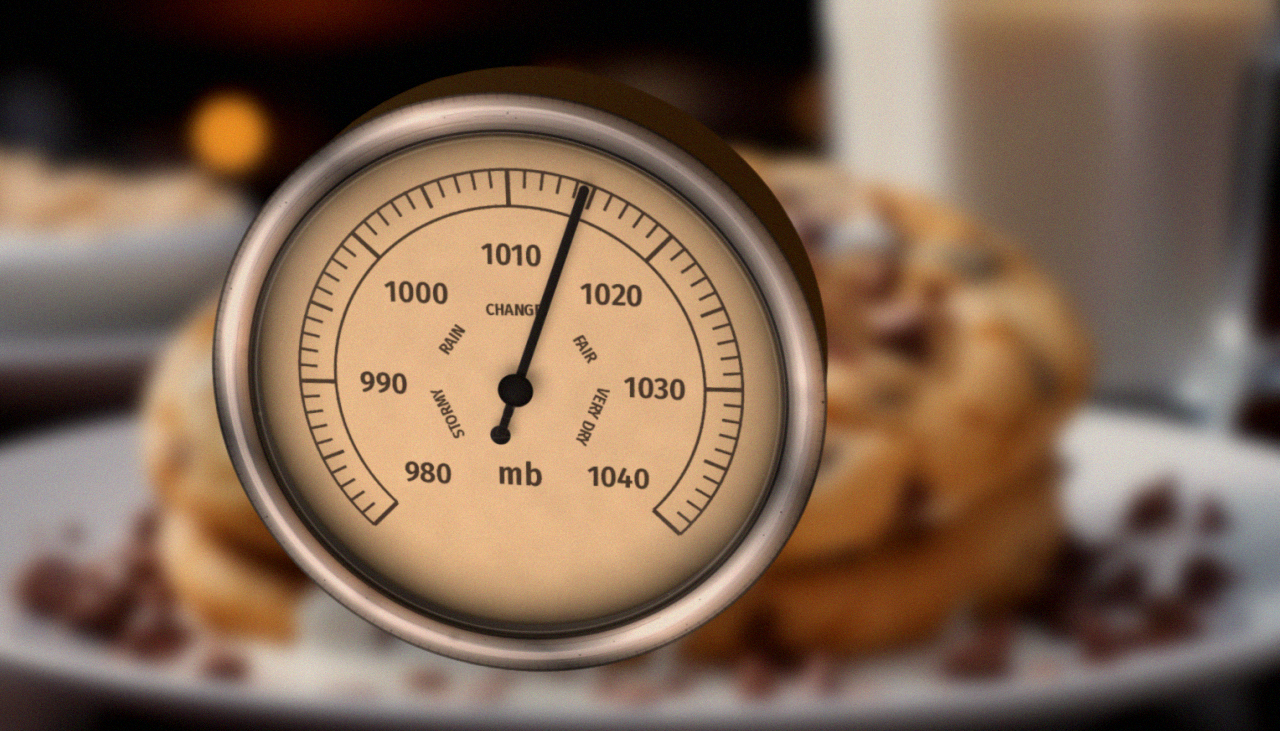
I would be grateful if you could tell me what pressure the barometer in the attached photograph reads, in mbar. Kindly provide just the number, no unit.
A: 1014.5
